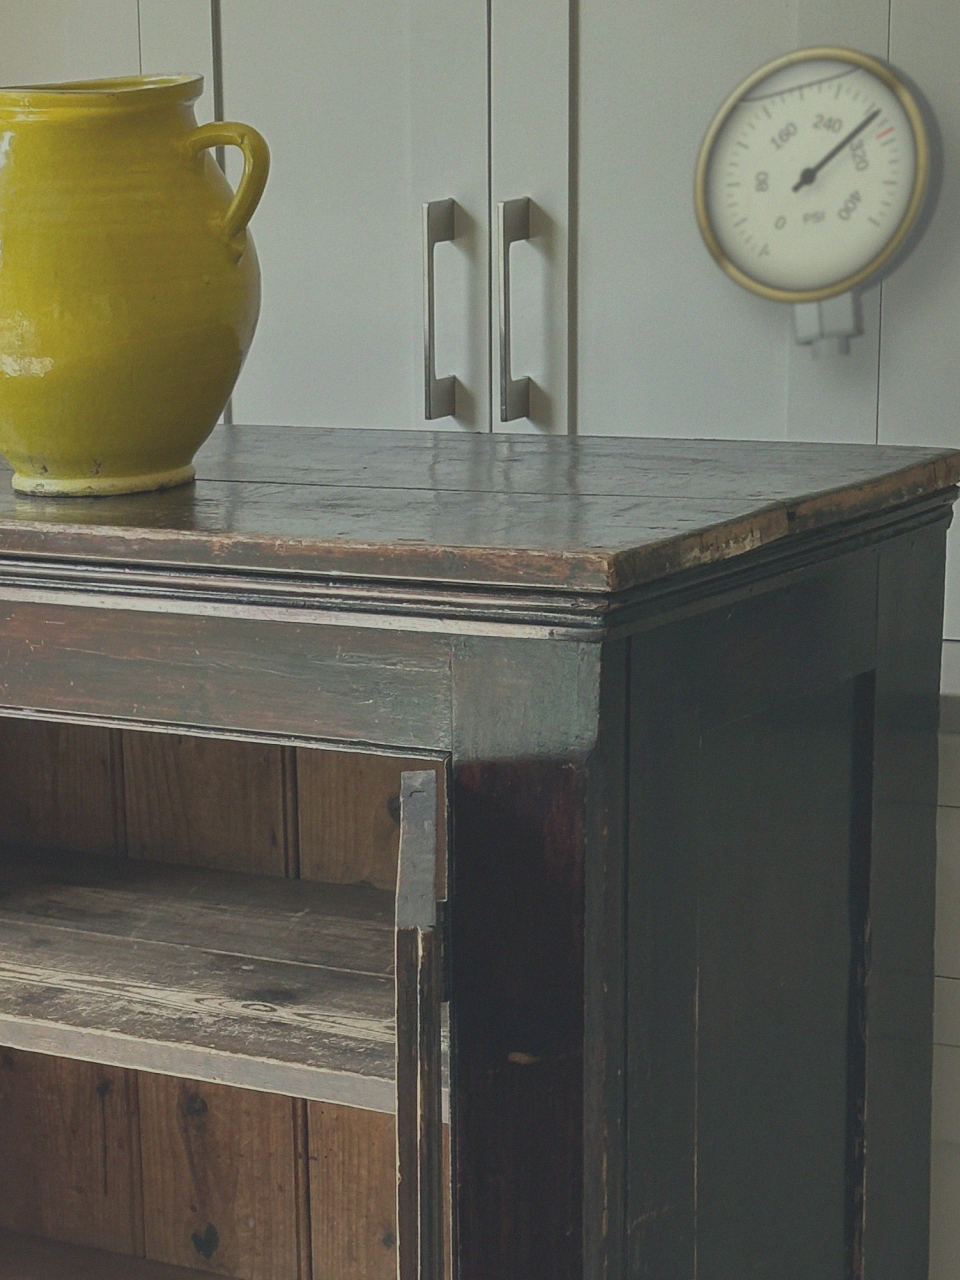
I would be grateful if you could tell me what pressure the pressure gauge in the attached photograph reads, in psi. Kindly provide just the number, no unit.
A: 290
